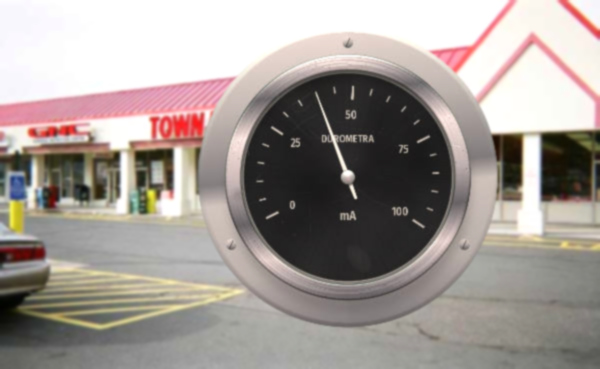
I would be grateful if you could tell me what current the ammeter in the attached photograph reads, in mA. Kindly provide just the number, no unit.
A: 40
